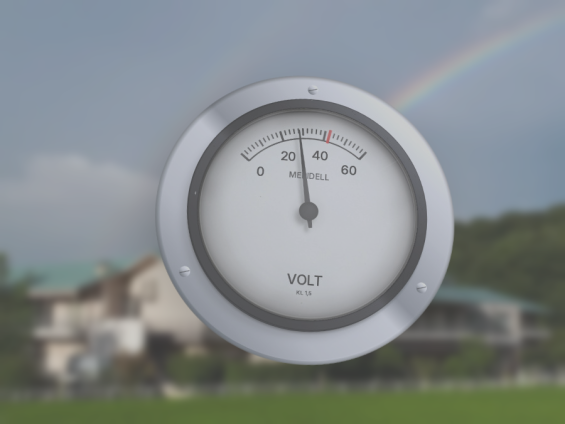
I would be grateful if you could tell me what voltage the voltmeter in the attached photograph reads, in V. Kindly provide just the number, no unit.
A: 28
